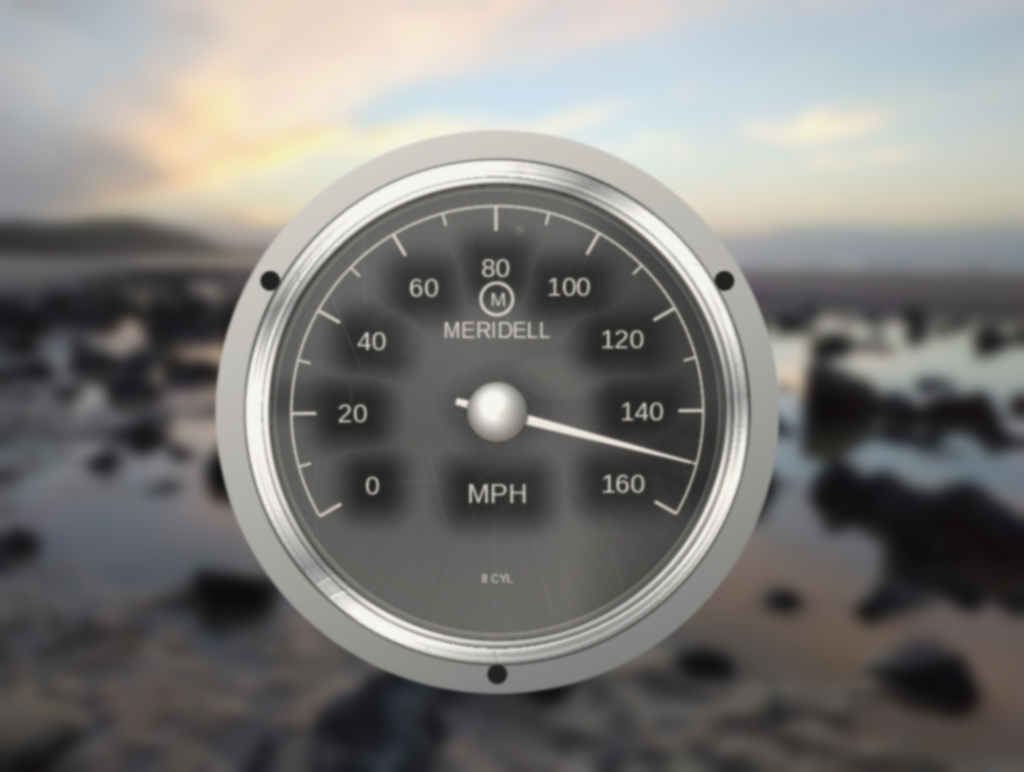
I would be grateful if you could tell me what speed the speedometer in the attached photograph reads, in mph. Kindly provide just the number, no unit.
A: 150
